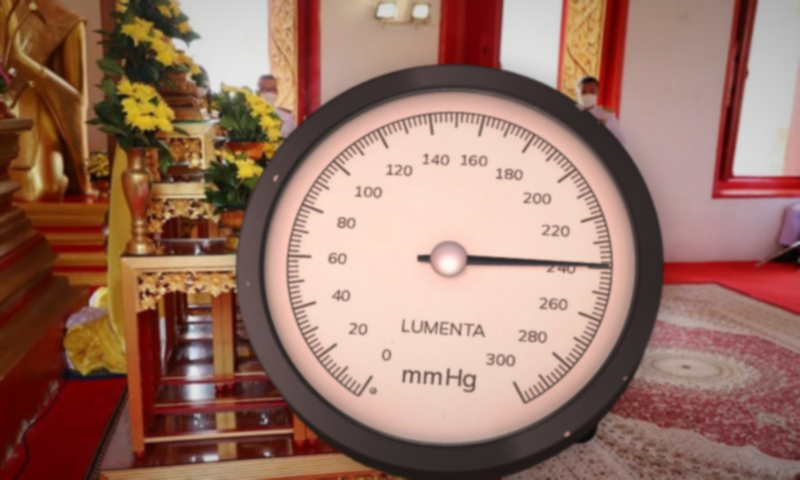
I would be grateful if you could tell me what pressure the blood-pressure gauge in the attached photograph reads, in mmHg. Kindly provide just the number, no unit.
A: 240
